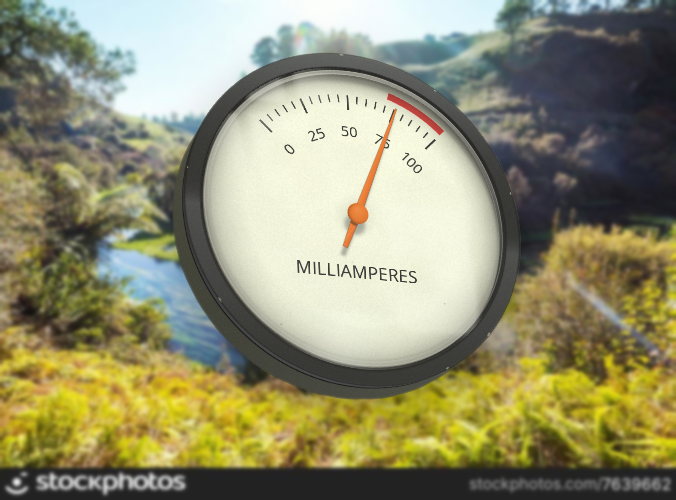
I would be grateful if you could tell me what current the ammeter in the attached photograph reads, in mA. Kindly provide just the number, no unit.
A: 75
